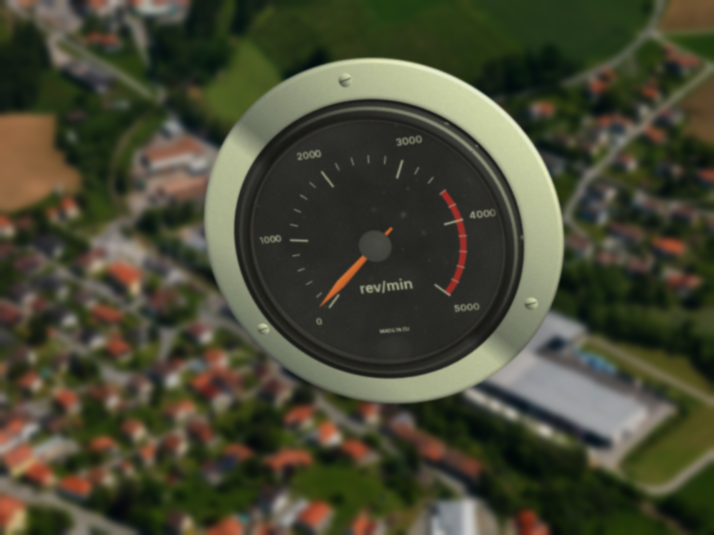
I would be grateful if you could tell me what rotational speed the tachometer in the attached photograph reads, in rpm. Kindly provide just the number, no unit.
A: 100
